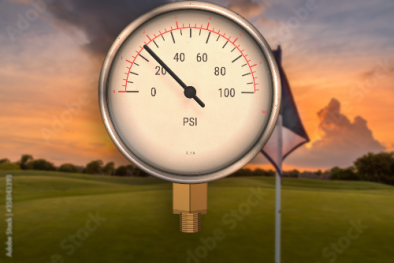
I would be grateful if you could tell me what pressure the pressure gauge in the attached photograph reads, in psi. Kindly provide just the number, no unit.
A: 25
